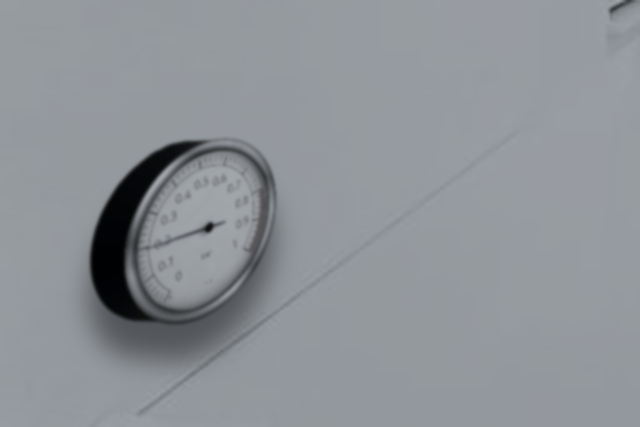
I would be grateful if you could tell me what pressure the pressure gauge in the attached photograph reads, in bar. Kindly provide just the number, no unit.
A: 0.2
